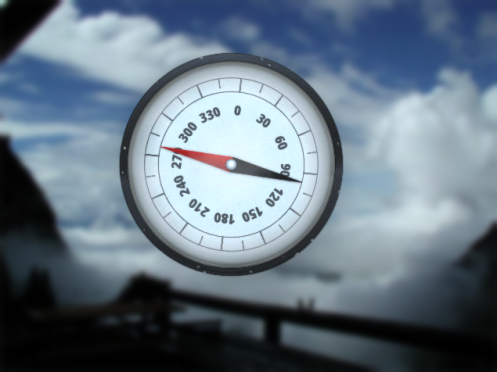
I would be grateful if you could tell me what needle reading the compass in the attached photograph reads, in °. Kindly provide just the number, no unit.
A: 277.5
